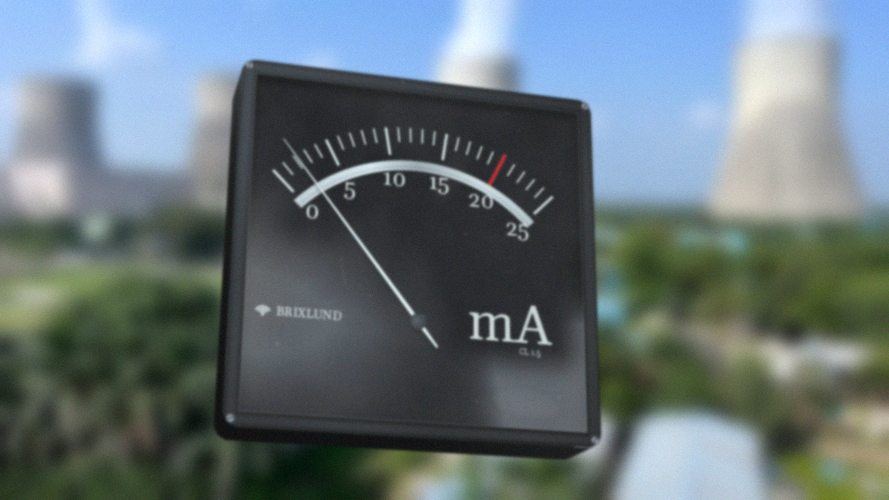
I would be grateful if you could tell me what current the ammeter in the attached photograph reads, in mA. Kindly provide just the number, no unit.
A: 2
